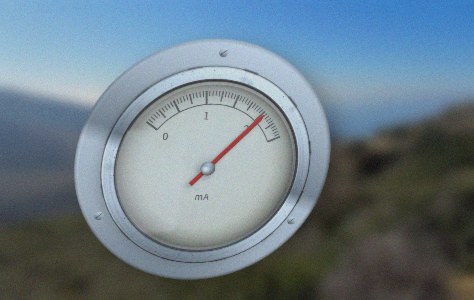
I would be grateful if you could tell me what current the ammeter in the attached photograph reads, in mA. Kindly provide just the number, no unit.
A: 2
